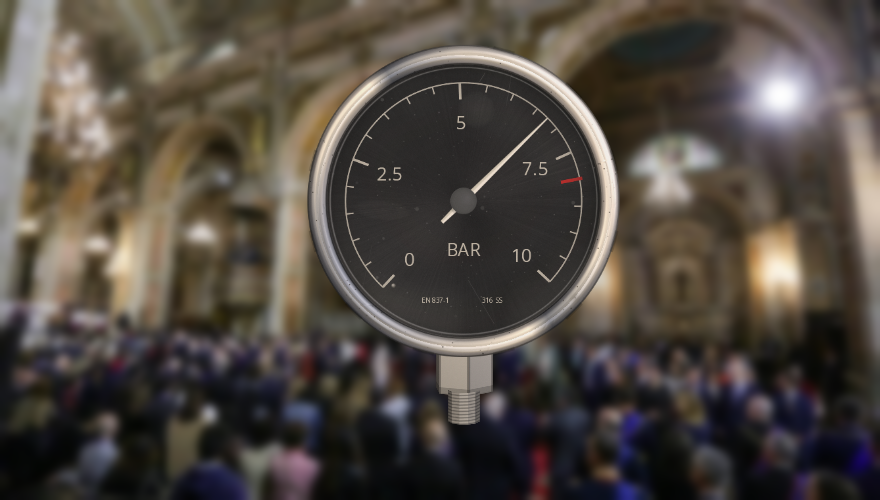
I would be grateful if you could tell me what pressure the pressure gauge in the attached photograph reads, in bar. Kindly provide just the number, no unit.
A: 6.75
